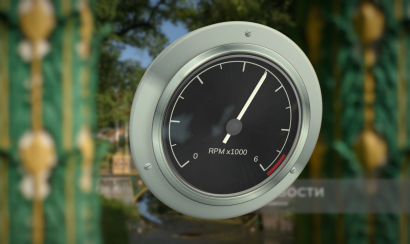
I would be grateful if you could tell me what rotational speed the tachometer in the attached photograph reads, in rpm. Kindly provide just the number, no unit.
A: 3500
